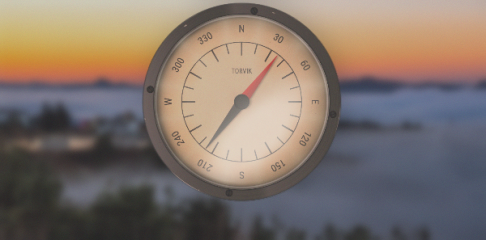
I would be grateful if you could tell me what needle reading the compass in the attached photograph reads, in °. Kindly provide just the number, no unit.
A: 37.5
